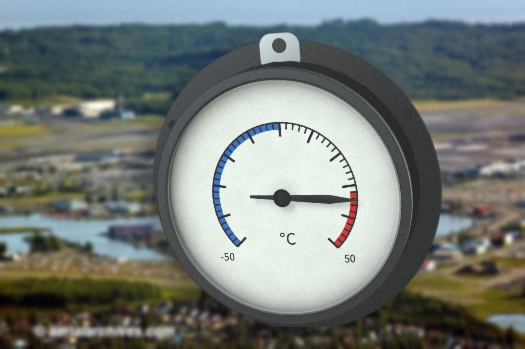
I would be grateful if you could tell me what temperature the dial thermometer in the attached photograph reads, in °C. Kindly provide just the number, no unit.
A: 34
